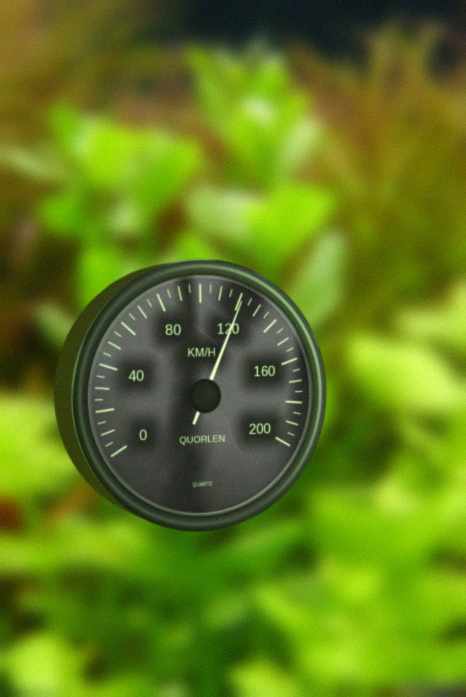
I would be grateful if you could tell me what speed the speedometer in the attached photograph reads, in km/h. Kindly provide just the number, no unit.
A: 120
